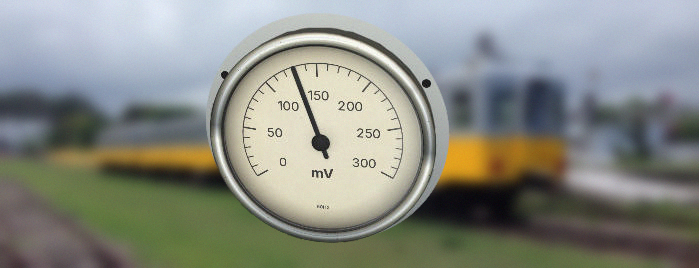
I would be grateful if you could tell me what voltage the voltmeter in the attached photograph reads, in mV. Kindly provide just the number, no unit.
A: 130
